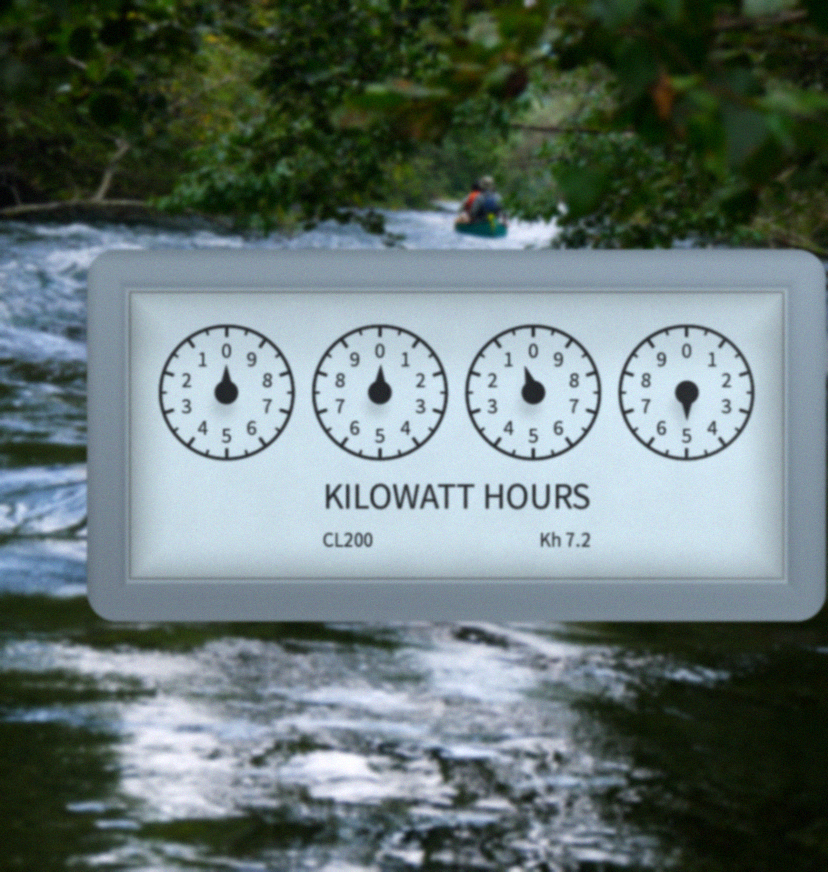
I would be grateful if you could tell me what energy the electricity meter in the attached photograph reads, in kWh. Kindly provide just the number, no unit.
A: 5
